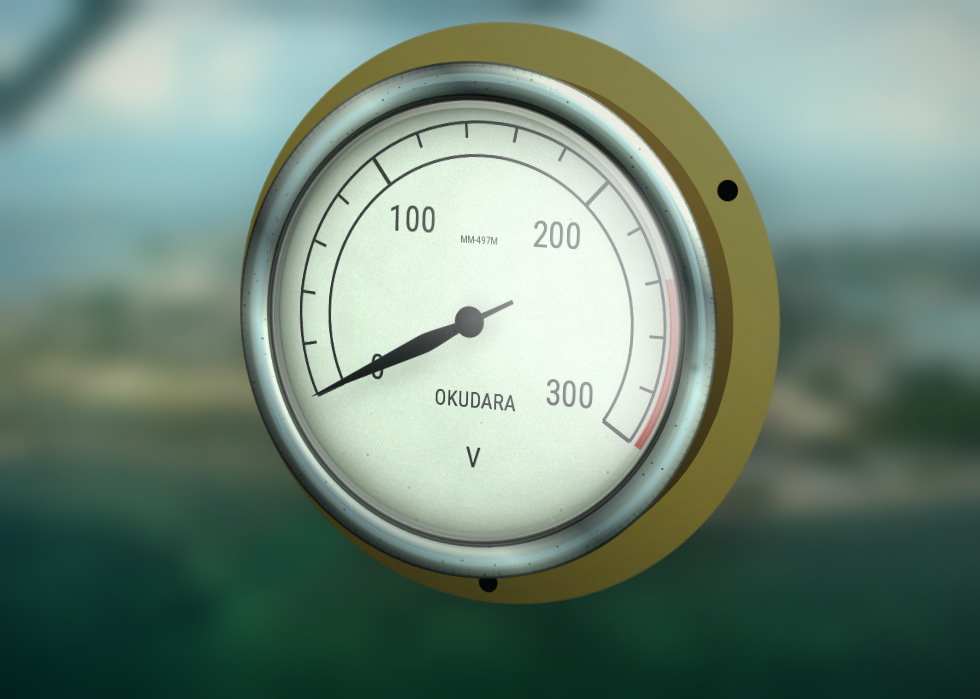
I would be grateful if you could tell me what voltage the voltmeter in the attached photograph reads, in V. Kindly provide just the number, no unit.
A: 0
